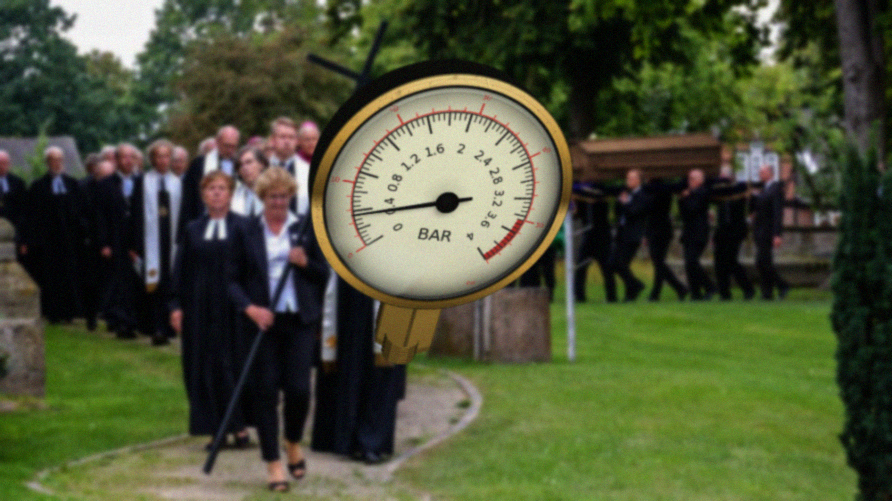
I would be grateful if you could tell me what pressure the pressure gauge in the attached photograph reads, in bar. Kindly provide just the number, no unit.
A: 0.4
